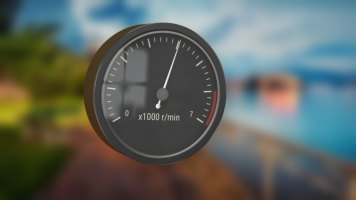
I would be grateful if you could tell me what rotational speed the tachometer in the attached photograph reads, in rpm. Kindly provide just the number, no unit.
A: 4000
